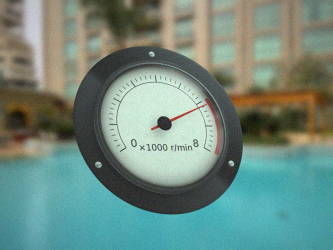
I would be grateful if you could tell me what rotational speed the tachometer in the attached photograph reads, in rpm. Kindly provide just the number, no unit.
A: 6200
